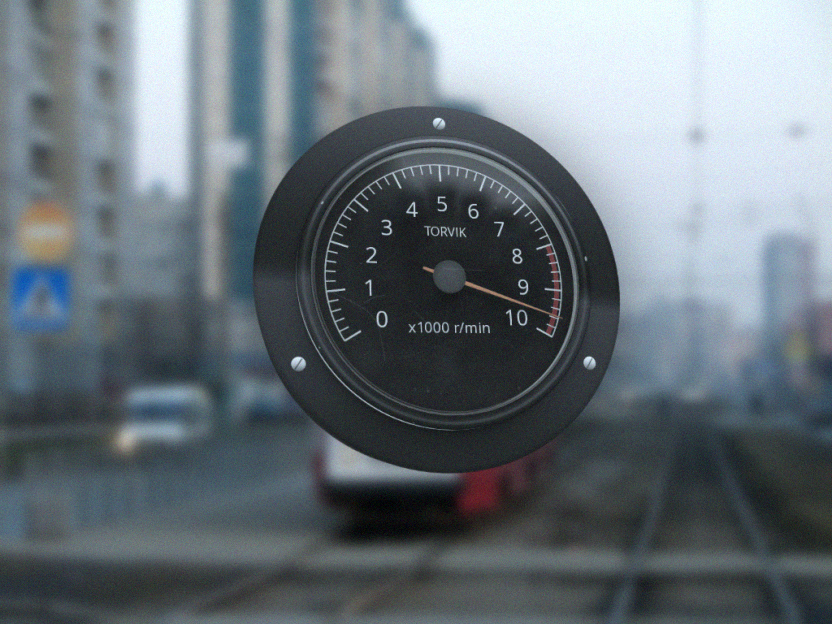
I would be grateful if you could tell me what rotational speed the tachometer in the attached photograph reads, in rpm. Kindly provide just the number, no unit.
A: 9600
